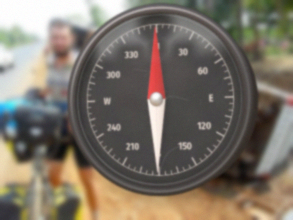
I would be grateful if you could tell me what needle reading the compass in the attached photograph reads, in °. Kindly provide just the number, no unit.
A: 0
